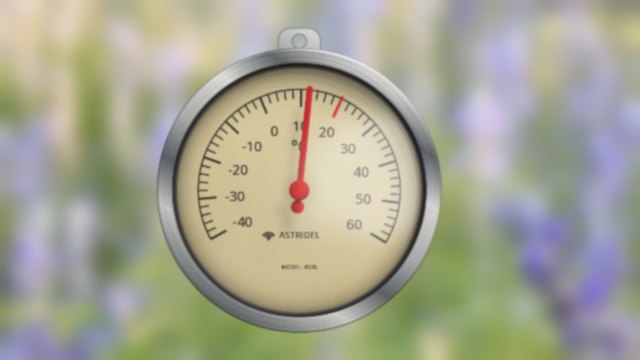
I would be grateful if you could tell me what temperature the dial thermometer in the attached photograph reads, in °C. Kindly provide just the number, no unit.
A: 12
